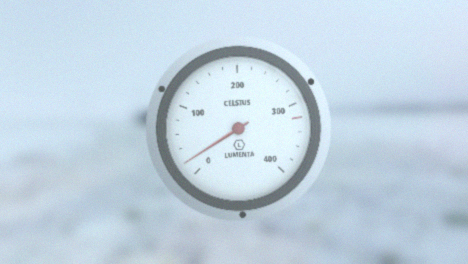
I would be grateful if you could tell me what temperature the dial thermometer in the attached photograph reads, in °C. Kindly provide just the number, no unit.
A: 20
